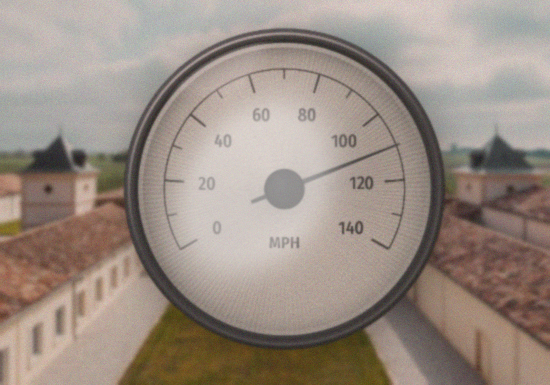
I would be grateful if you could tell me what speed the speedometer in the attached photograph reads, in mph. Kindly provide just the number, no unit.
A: 110
